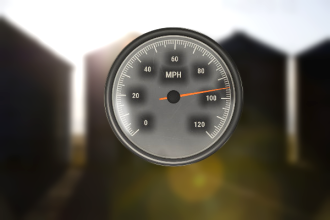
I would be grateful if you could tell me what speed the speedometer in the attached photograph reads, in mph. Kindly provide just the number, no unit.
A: 95
